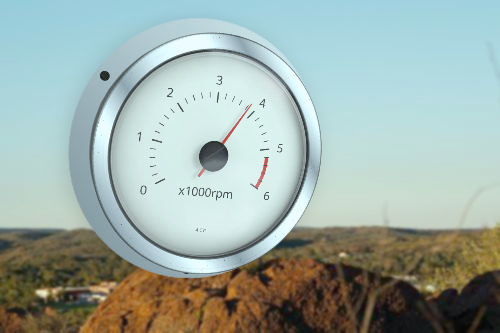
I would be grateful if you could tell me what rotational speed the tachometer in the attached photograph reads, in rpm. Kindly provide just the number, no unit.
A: 3800
